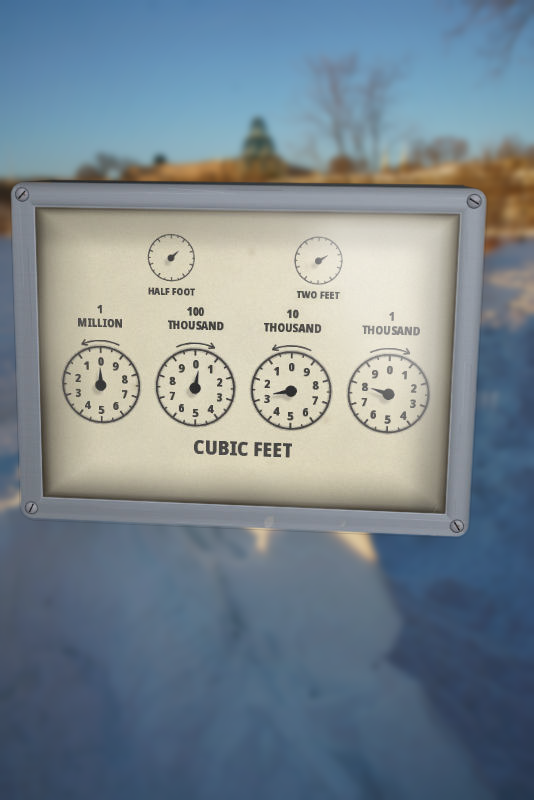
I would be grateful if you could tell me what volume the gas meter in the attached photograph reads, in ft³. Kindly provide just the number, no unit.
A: 2800
